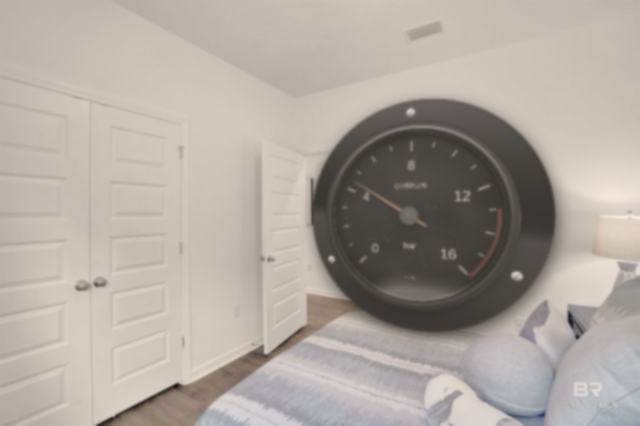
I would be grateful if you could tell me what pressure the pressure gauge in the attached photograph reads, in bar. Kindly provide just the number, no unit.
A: 4.5
